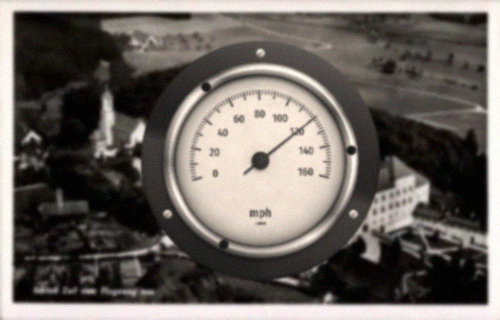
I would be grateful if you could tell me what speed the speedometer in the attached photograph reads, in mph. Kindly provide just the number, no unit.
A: 120
